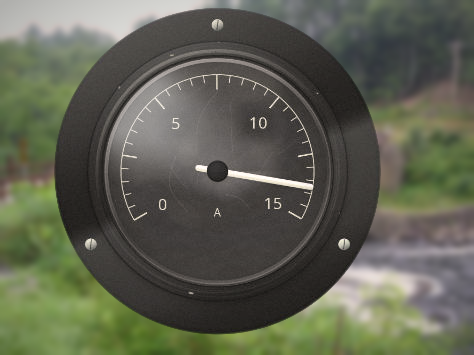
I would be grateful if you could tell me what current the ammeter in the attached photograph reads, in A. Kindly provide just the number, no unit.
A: 13.75
